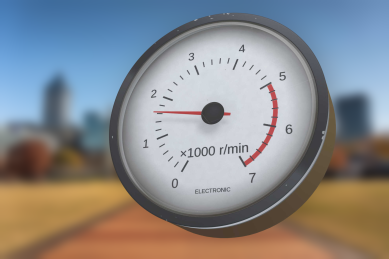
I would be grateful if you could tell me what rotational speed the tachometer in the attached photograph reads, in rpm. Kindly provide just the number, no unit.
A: 1600
